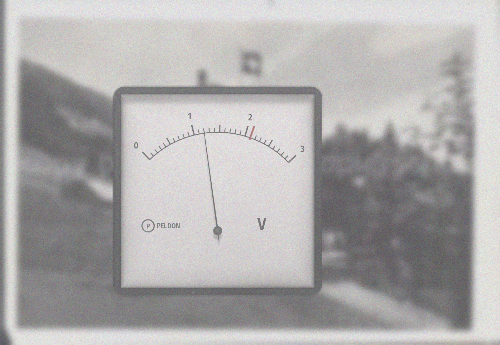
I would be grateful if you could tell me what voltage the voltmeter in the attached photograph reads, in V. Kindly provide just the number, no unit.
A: 1.2
